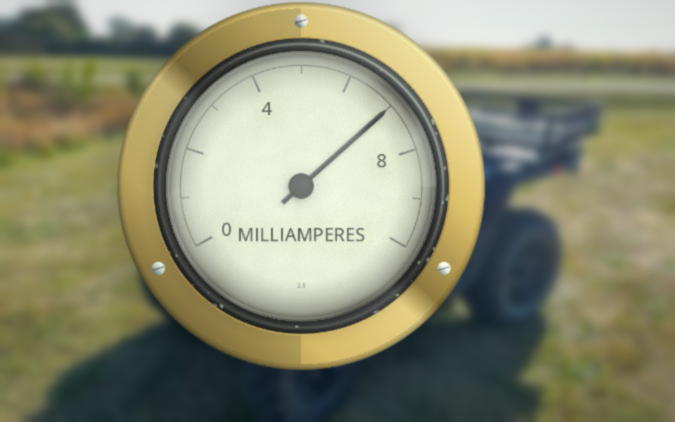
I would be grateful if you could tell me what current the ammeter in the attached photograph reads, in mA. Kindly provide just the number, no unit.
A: 7
